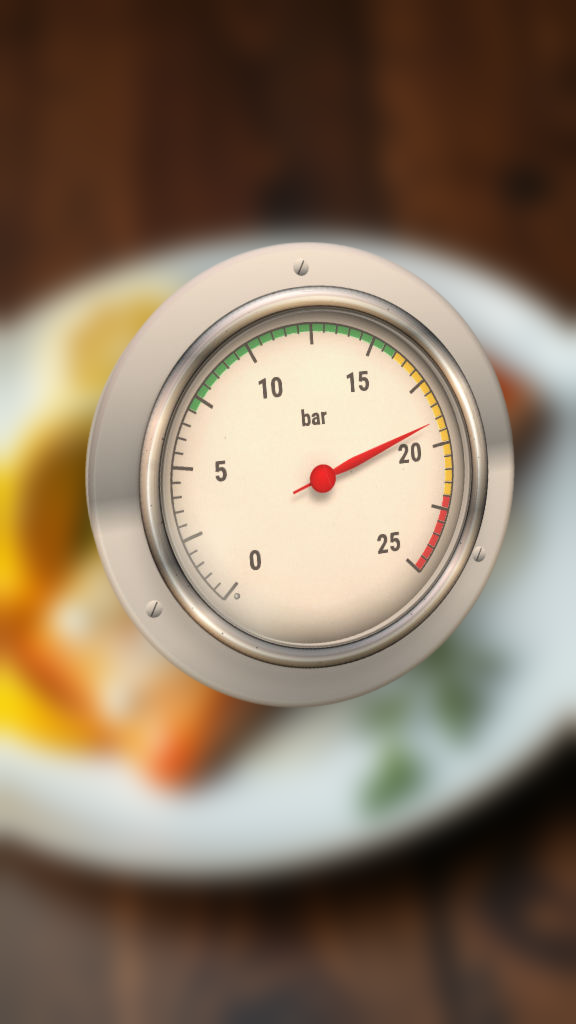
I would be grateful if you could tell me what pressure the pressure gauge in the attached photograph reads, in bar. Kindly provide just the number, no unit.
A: 19
